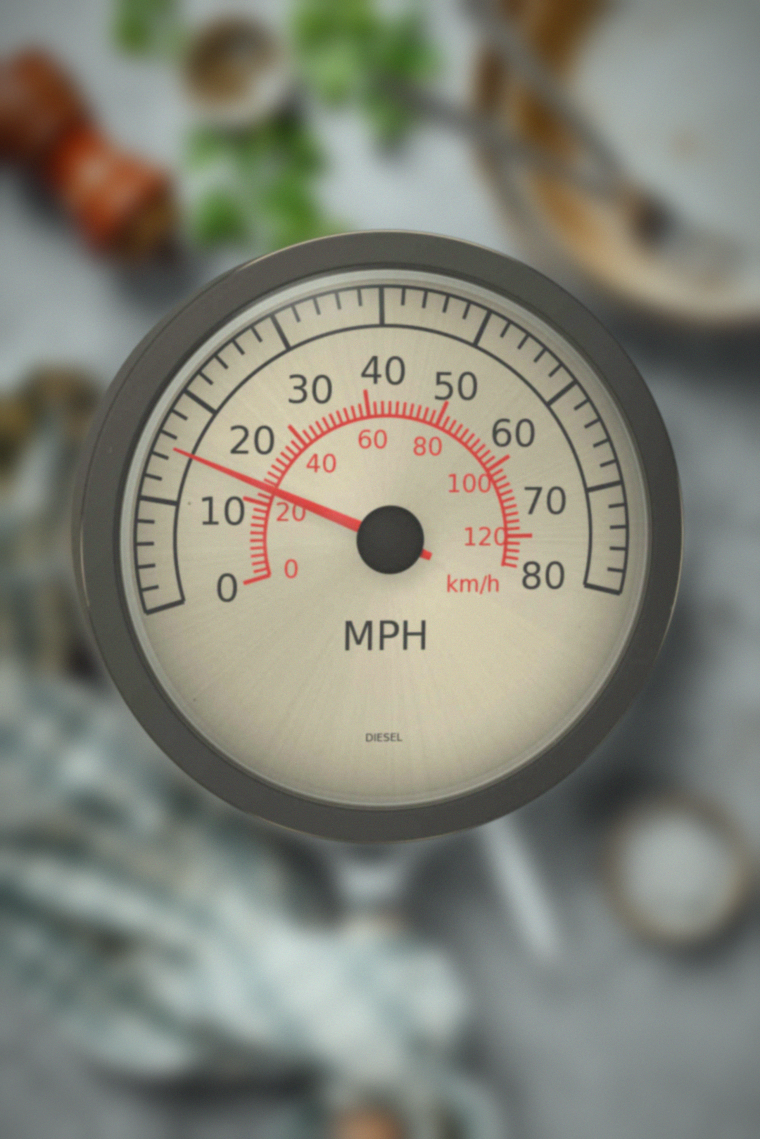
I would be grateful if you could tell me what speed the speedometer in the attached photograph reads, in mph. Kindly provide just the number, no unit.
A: 15
